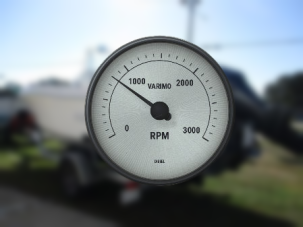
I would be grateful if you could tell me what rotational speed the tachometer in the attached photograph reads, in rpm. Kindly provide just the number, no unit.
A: 800
